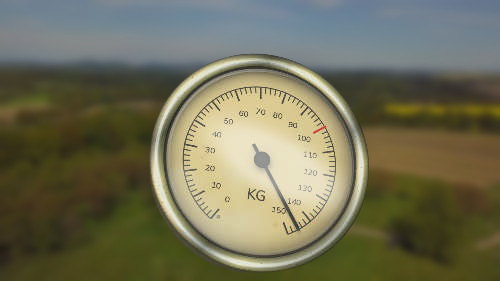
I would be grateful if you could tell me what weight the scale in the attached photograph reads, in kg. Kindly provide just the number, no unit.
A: 146
